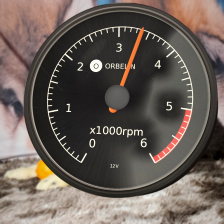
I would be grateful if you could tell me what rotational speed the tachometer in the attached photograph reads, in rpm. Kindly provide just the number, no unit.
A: 3400
